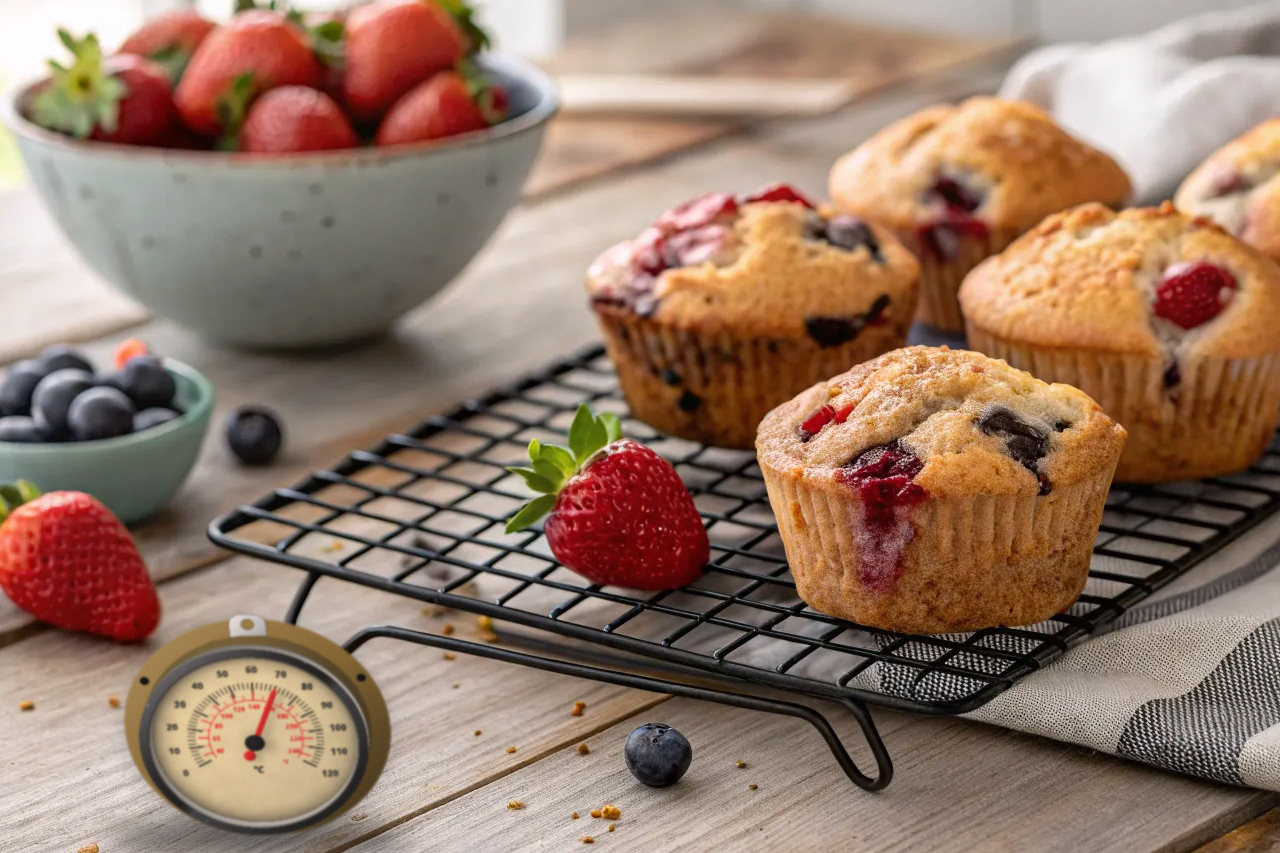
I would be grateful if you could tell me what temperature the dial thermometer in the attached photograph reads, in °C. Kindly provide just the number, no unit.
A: 70
